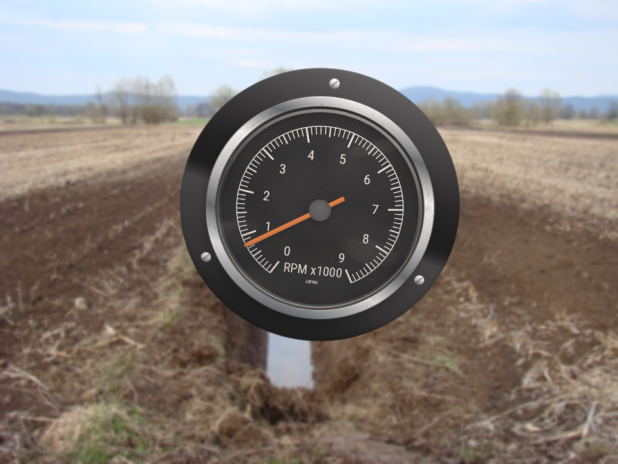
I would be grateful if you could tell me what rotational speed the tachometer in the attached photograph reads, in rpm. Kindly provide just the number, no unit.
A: 800
